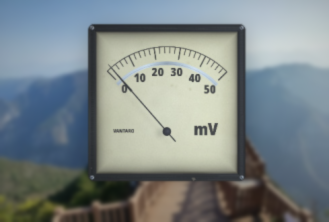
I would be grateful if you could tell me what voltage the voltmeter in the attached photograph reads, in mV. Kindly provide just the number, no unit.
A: 2
